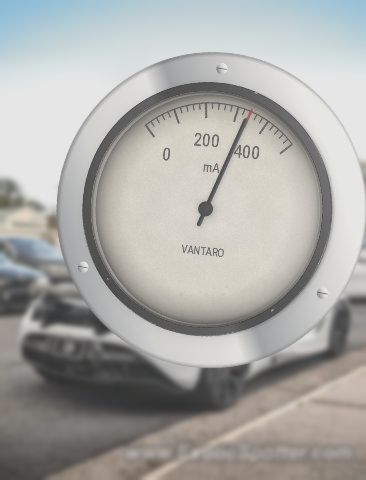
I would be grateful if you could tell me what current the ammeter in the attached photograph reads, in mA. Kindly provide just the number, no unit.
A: 340
